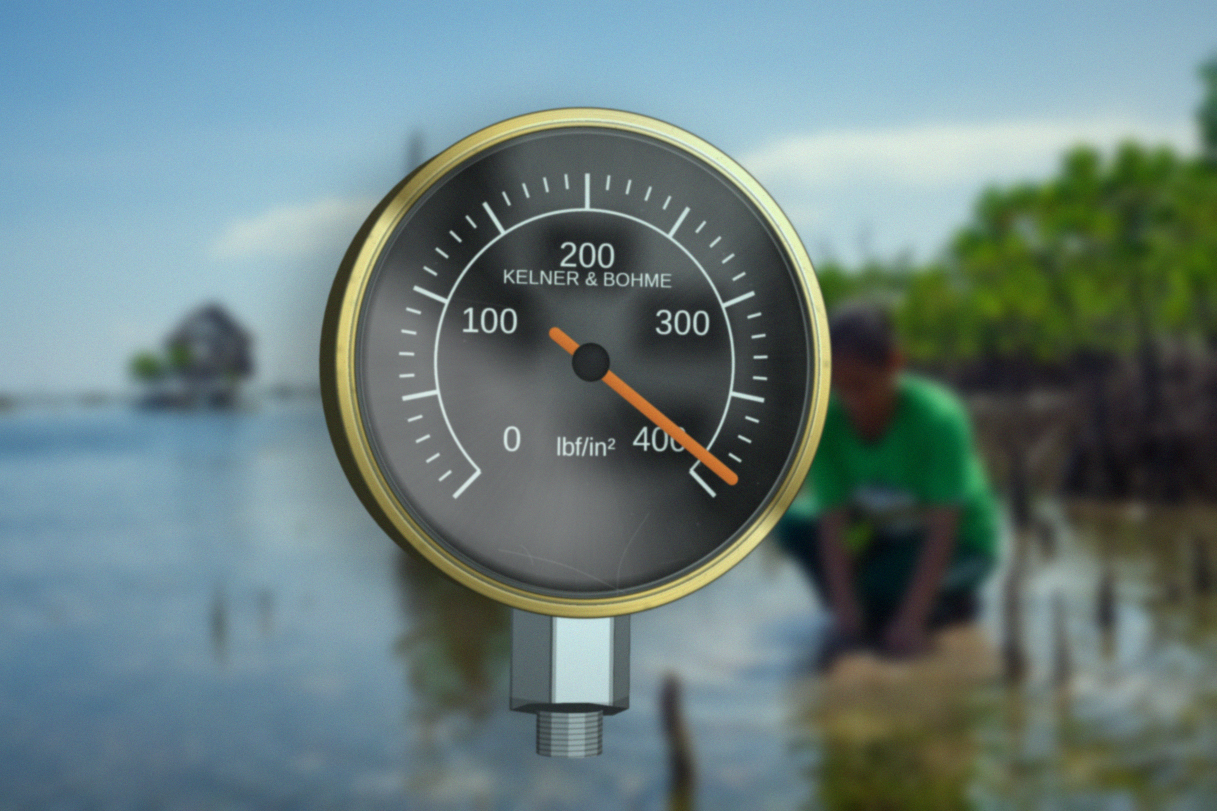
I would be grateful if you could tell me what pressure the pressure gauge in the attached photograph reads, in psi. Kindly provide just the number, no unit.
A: 390
